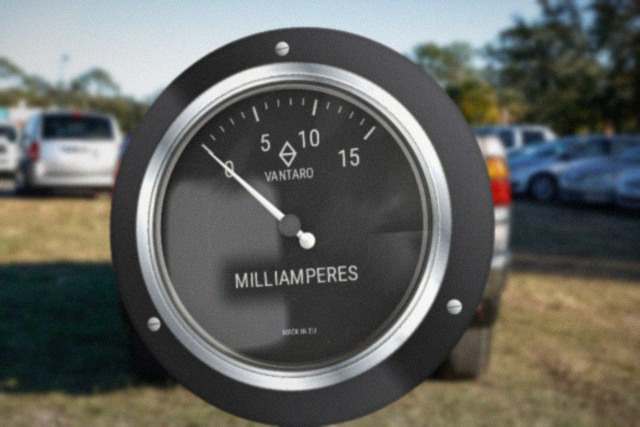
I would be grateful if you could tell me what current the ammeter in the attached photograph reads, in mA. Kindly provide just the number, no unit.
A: 0
